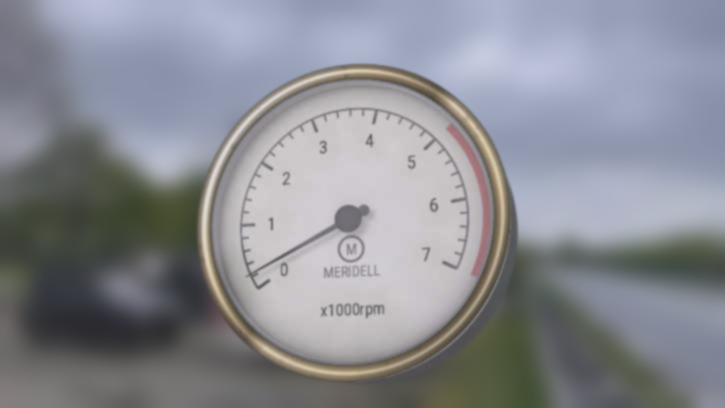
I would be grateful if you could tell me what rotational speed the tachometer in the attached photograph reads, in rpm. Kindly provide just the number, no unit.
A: 200
